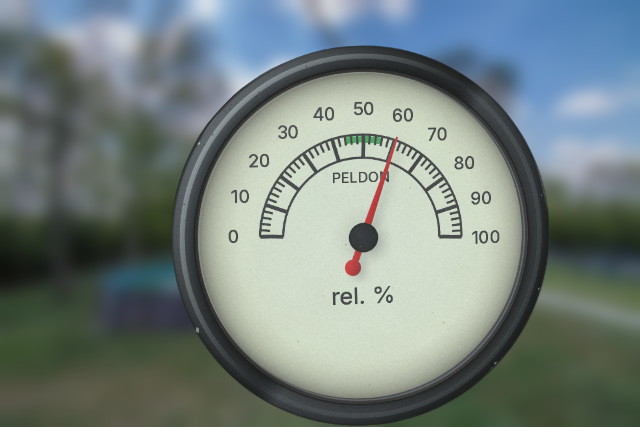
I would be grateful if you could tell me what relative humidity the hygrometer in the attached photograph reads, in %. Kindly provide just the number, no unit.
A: 60
